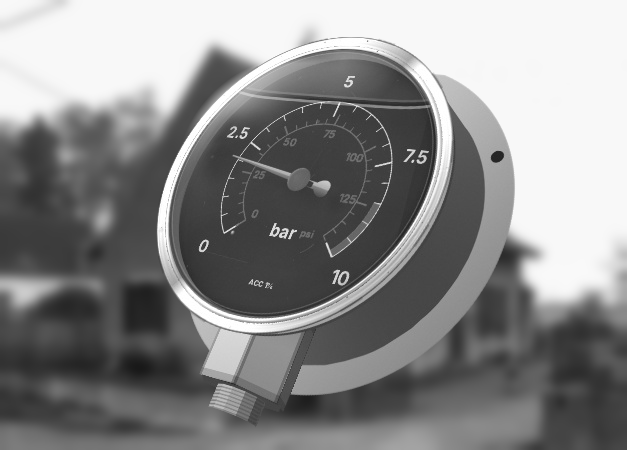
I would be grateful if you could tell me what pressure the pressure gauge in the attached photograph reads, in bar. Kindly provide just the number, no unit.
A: 2
